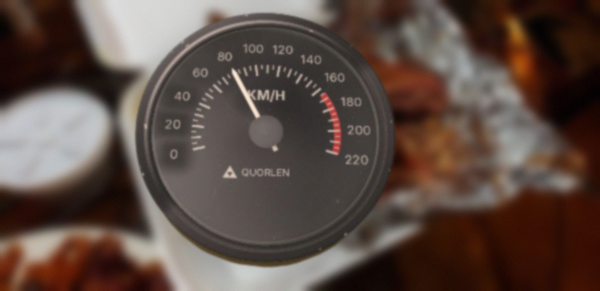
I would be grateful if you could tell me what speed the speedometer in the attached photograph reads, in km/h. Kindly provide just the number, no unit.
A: 80
